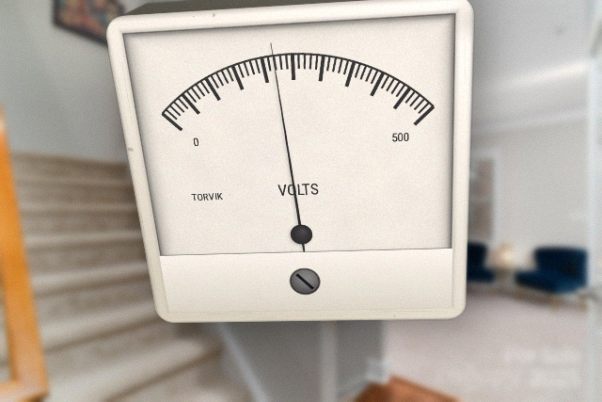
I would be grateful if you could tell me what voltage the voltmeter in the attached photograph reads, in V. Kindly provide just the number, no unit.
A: 220
